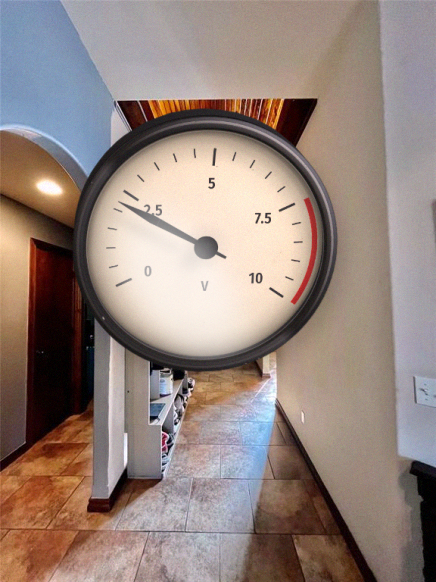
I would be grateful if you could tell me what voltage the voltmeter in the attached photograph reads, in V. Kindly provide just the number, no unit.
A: 2.25
